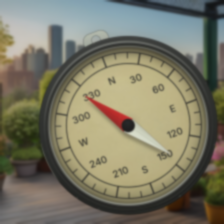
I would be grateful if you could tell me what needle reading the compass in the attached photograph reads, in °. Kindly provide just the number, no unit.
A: 325
